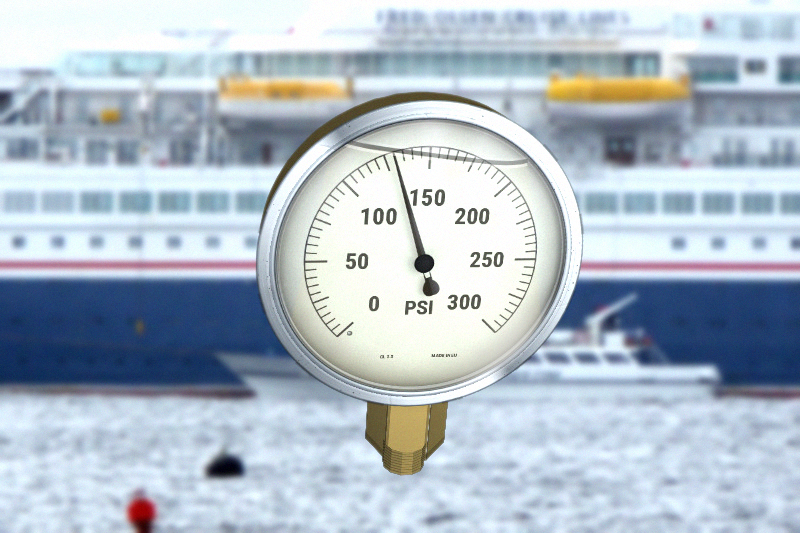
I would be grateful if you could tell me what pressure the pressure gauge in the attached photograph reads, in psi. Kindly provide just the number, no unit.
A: 130
